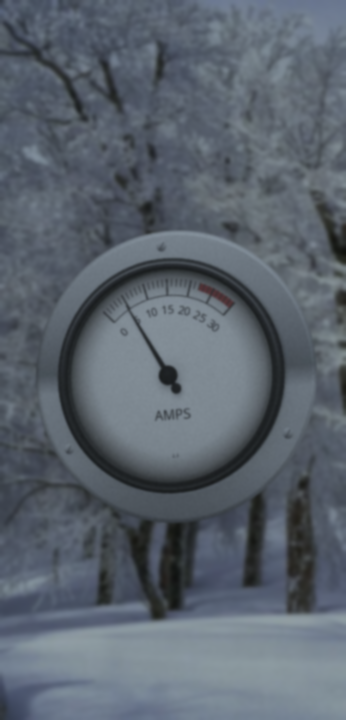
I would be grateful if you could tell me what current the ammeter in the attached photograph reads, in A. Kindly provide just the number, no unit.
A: 5
